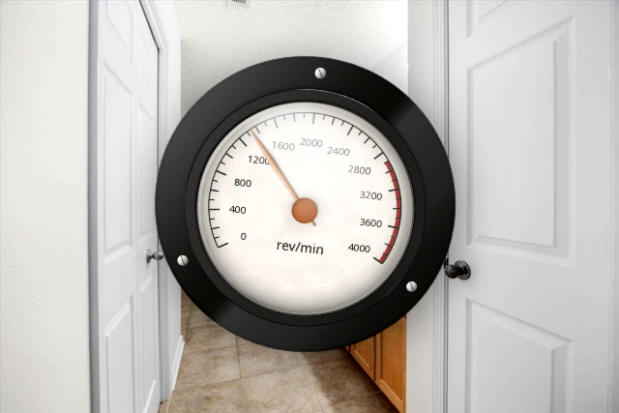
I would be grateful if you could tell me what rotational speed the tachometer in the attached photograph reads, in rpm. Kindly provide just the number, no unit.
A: 1350
